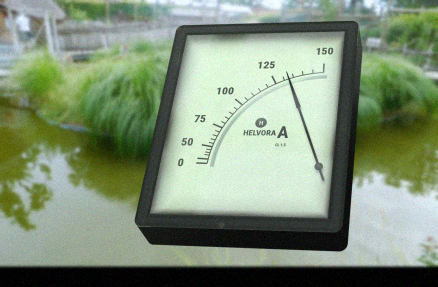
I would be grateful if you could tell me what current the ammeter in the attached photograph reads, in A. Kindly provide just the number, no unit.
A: 132.5
